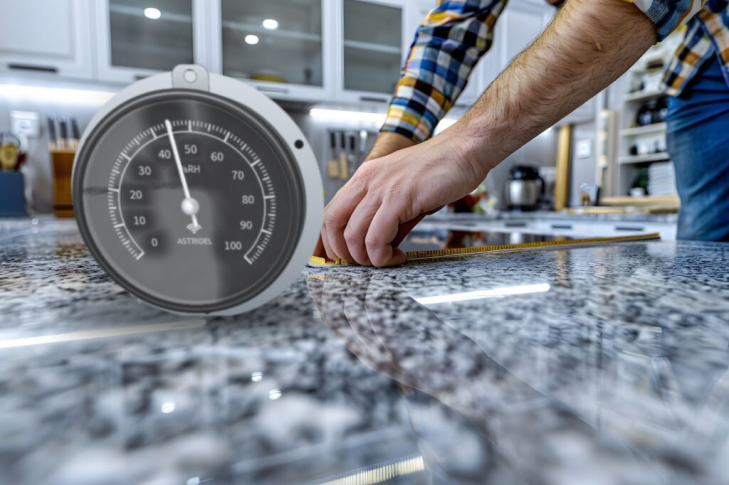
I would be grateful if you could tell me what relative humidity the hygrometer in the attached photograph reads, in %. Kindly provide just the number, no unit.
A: 45
